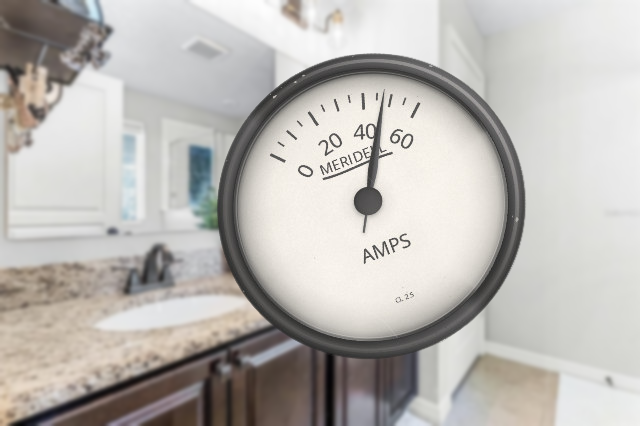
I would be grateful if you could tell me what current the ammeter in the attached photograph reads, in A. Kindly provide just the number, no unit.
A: 47.5
